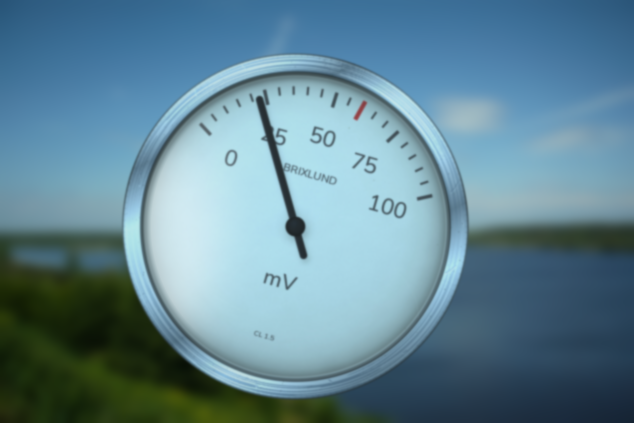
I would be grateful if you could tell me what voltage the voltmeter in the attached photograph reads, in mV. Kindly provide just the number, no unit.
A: 22.5
